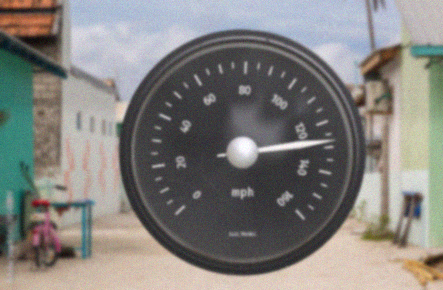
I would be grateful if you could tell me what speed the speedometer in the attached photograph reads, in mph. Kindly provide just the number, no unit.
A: 127.5
